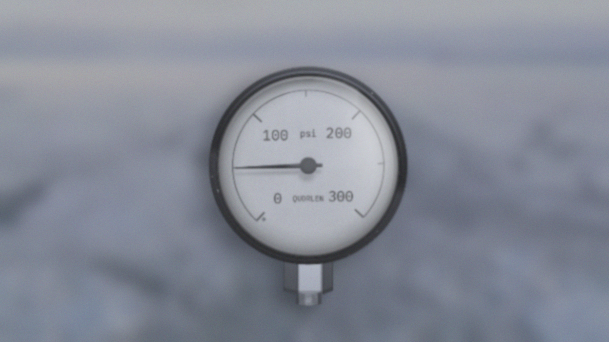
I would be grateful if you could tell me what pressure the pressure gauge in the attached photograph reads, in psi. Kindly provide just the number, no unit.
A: 50
